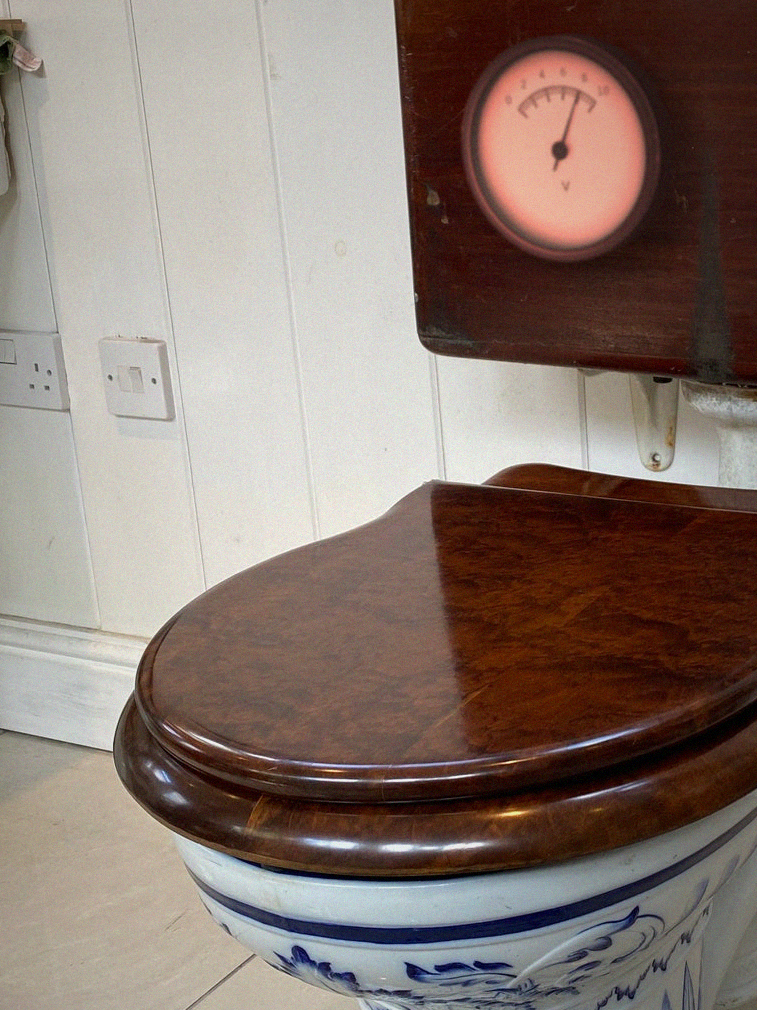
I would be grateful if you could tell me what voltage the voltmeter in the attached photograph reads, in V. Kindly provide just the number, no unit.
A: 8
